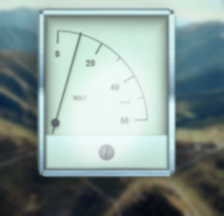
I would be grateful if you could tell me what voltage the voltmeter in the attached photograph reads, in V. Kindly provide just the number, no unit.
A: 10
